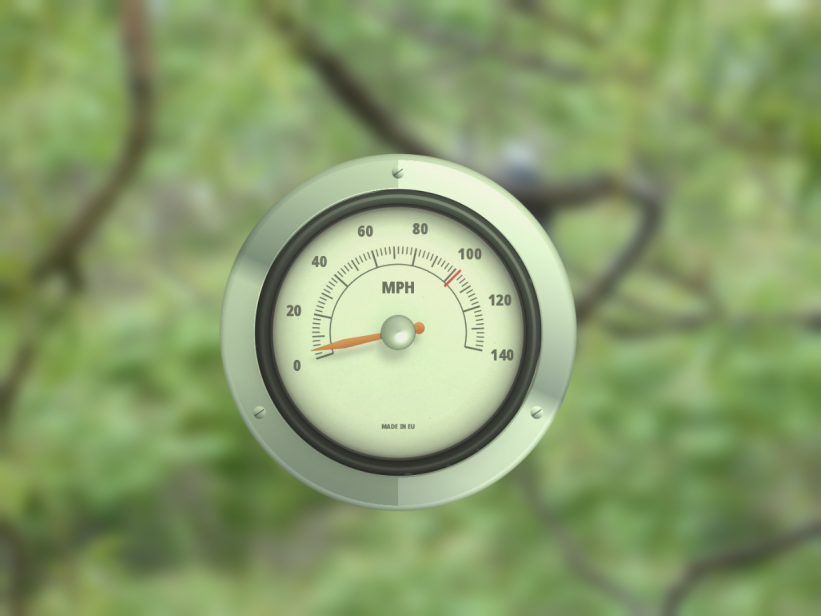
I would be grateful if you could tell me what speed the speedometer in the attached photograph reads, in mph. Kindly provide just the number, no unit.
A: 4
